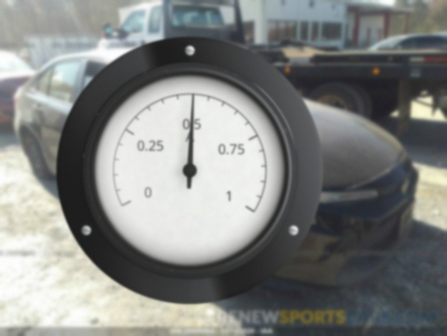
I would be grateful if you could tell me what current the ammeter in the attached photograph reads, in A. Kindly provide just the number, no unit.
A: 0.5
